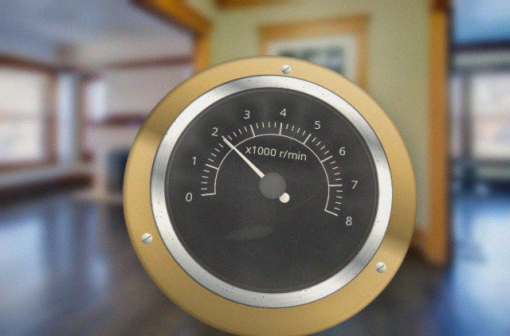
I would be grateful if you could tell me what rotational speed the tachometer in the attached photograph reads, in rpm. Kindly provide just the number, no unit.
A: 2000
